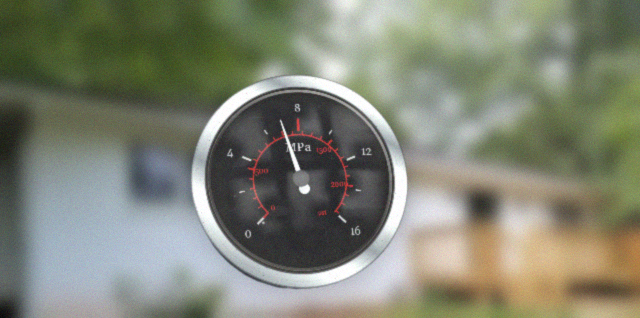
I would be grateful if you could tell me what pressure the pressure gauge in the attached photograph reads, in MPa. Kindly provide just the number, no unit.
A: 7
